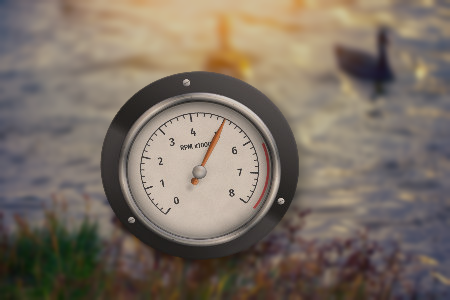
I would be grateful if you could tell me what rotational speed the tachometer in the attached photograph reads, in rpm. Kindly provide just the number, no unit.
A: 5000
